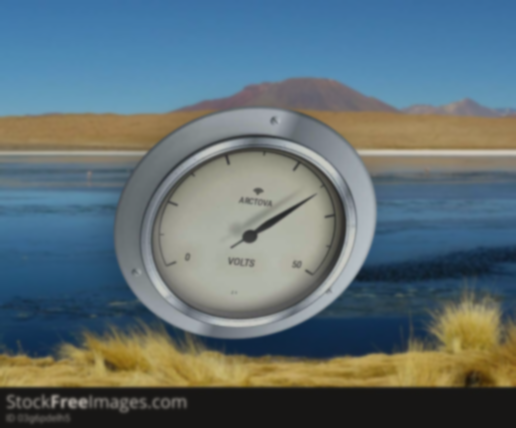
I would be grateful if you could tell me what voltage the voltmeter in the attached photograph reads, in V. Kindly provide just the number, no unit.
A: 35
